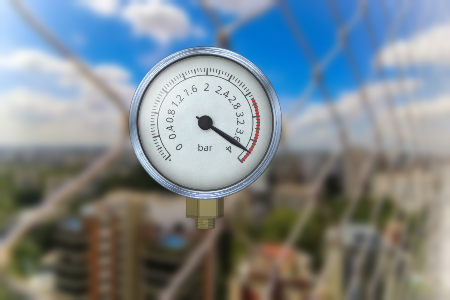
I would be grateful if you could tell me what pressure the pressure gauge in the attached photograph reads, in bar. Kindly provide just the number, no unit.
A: 3.8
